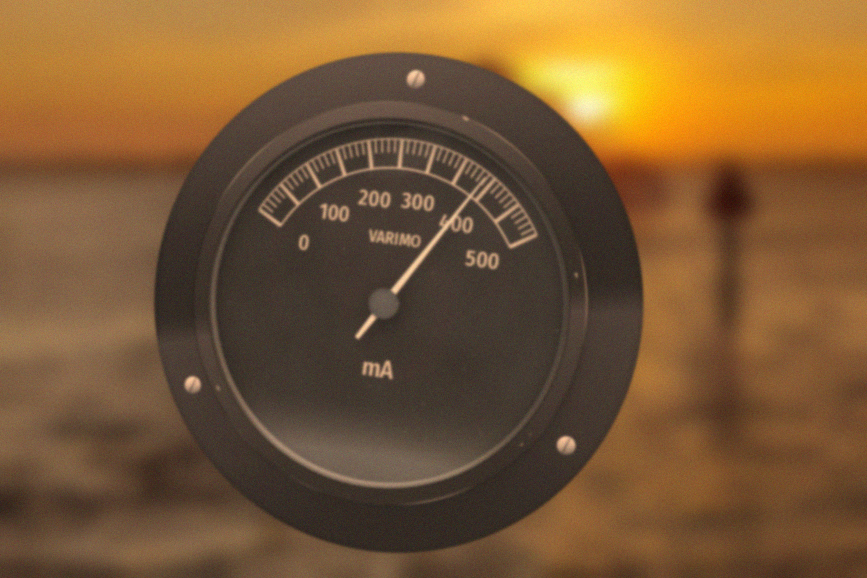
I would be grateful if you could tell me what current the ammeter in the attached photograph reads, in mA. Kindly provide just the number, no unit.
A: 390
